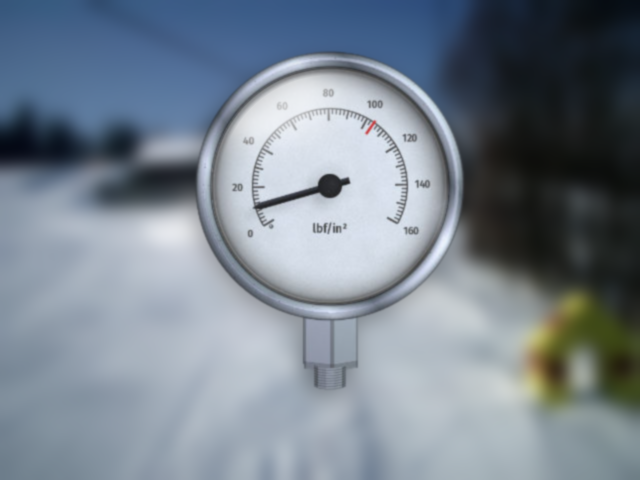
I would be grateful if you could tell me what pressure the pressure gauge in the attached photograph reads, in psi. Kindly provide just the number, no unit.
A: 10
